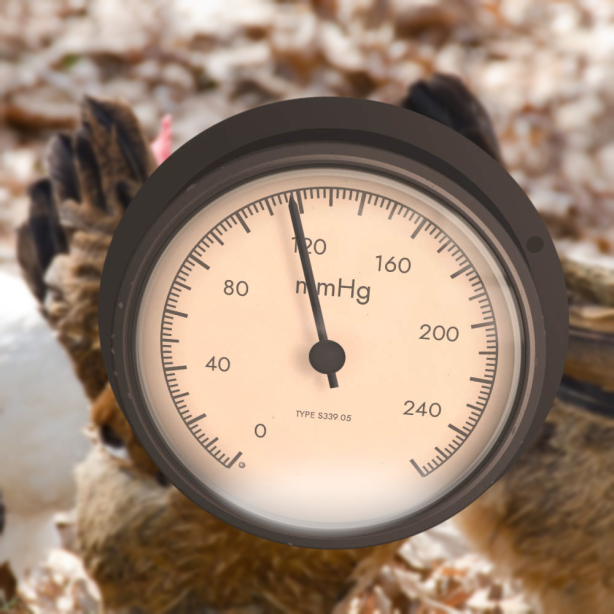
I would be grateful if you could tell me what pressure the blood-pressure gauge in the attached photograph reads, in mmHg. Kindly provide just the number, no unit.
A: 118
